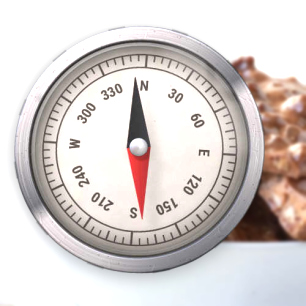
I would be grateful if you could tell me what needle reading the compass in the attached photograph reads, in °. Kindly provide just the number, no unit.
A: 172.5
